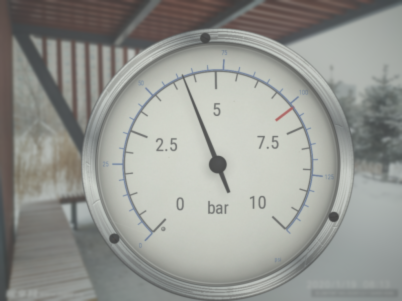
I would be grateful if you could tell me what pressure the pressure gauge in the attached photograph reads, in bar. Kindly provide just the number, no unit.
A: 4.25
